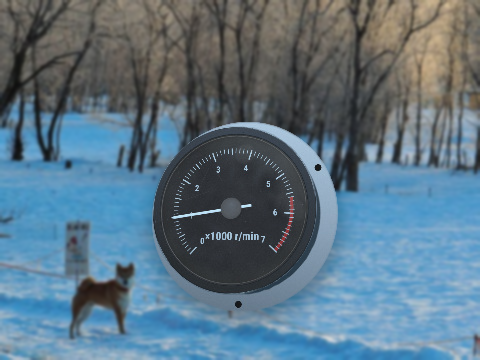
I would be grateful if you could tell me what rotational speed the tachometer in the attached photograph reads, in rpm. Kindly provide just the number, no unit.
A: 1000
